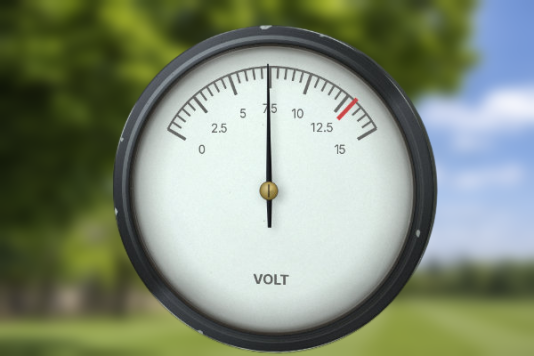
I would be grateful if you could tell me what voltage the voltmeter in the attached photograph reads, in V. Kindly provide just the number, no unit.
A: 7.5
